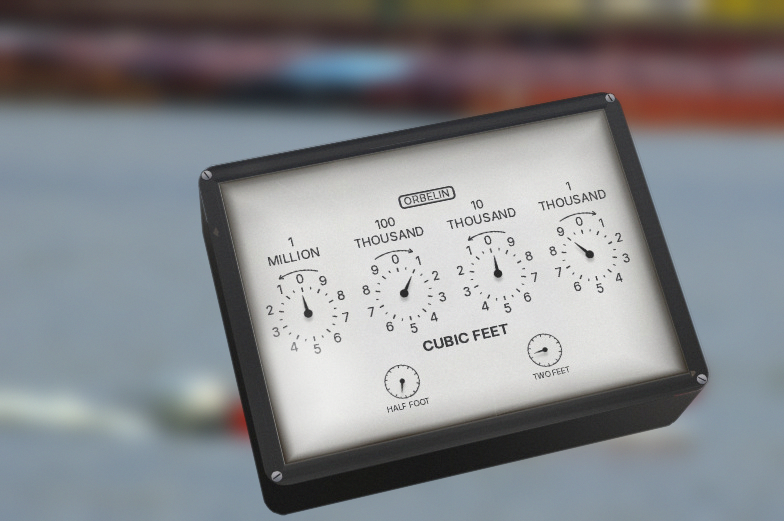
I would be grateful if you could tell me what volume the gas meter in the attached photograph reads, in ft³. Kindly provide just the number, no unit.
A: 9900
